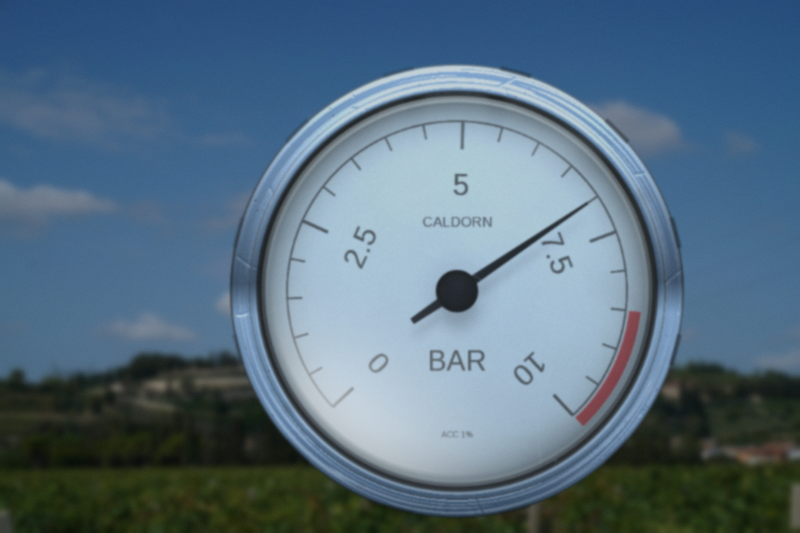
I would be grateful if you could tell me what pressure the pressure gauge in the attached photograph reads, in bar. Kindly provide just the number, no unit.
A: 7
